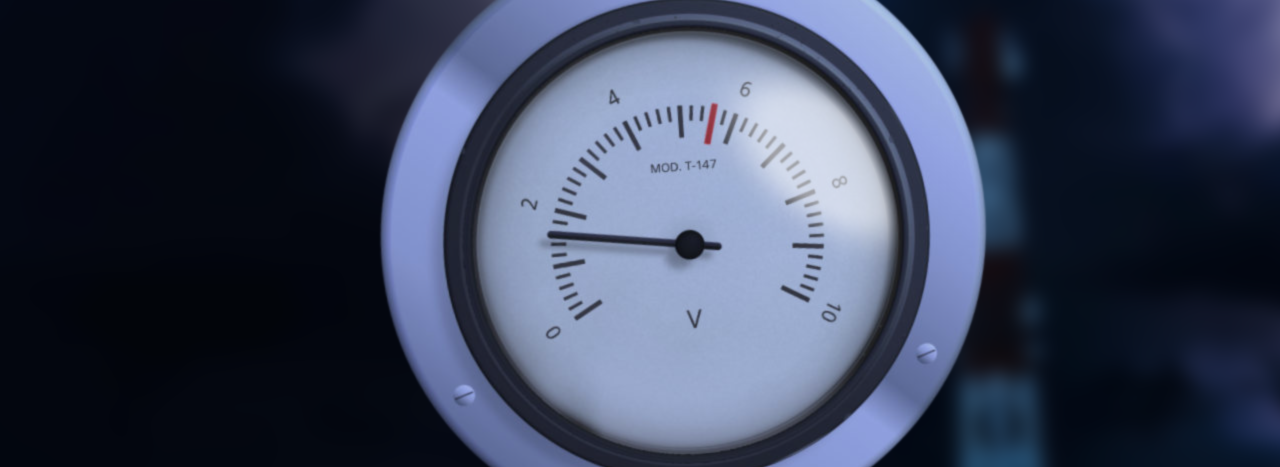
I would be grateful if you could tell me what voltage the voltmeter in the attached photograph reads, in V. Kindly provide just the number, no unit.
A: 1.6
